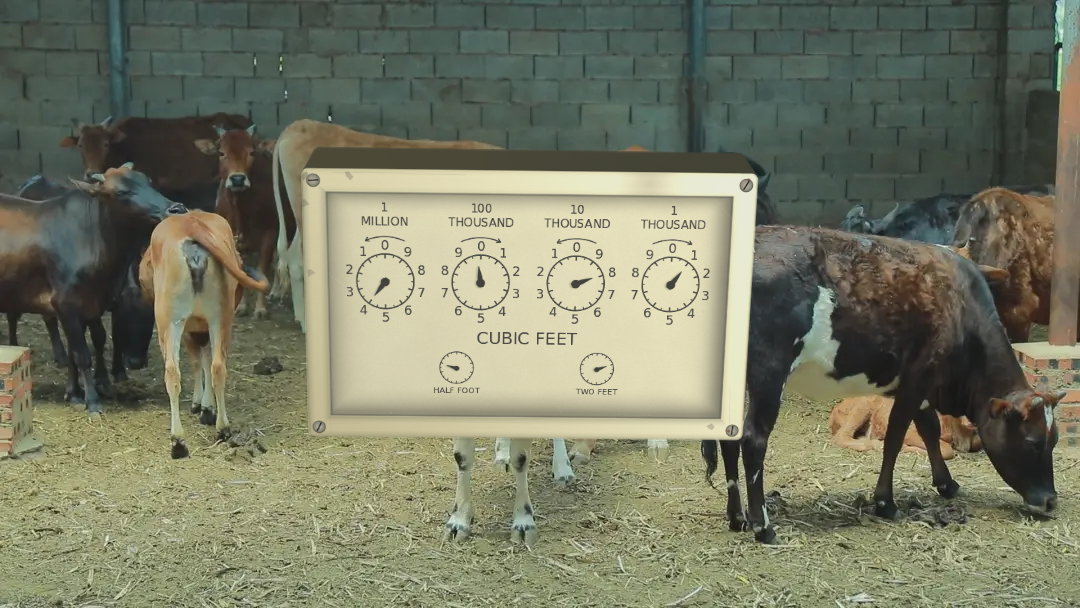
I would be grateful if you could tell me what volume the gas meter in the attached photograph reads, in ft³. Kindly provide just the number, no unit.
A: 398100
